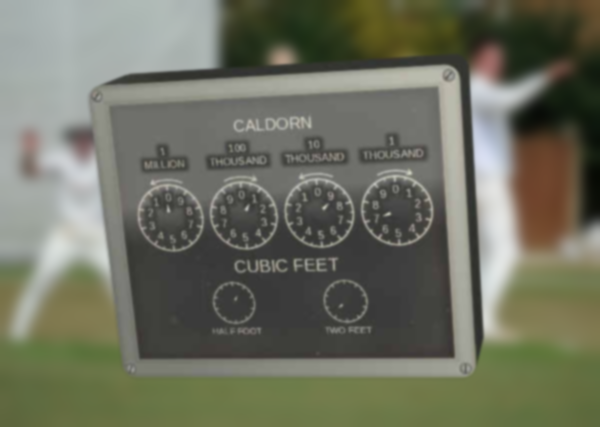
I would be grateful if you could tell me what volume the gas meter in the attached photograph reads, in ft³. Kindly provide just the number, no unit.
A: 8700
